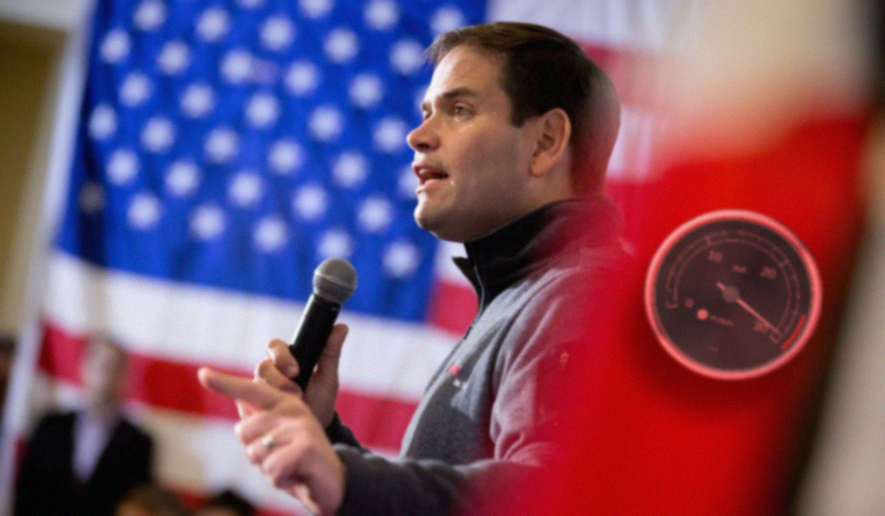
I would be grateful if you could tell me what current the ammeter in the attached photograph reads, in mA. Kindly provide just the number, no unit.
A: 29
